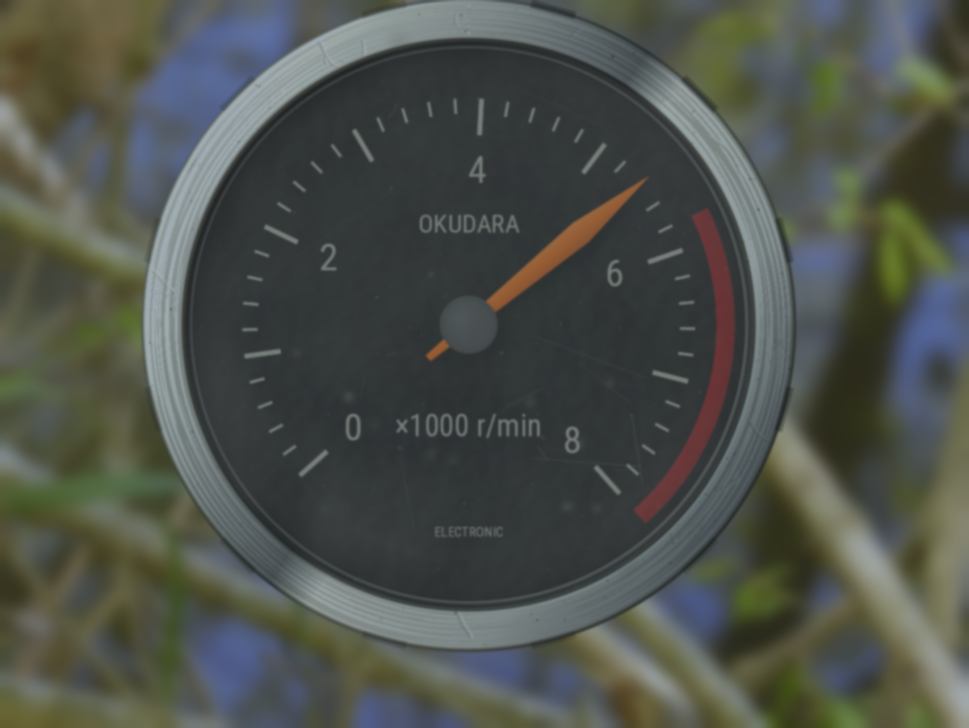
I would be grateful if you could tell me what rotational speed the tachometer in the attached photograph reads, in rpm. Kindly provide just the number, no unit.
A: 5400
